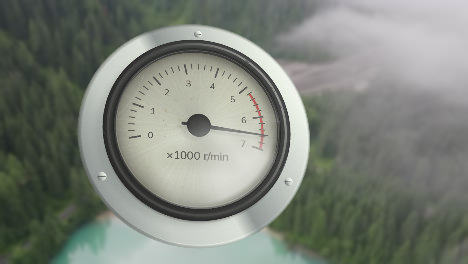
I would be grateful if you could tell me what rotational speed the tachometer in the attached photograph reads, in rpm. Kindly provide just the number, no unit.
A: 6600
